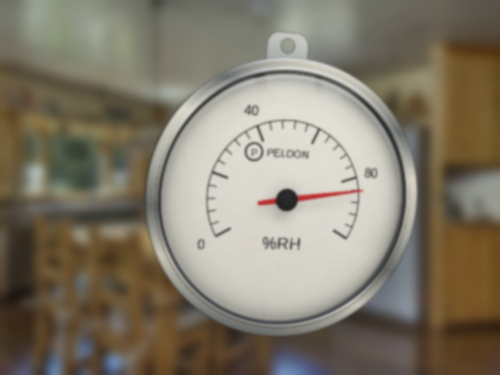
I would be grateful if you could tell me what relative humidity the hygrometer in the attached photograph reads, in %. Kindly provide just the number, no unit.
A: 84
